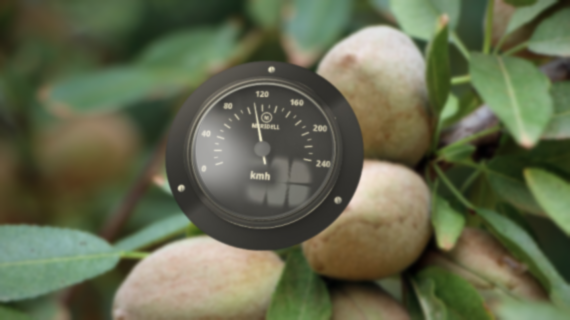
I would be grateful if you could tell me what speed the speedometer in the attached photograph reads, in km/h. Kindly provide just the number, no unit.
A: 110
